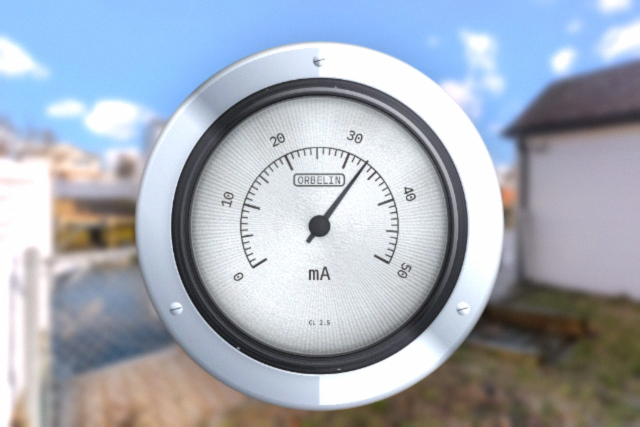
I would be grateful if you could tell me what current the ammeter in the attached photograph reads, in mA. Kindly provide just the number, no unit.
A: 33
